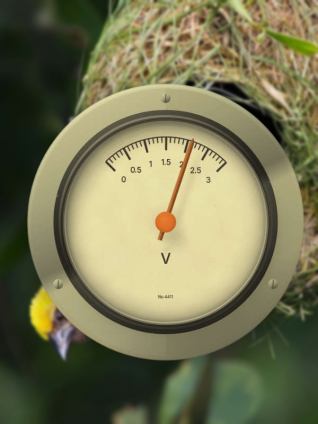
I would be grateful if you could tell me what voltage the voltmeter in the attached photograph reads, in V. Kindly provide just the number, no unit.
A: 2.1
